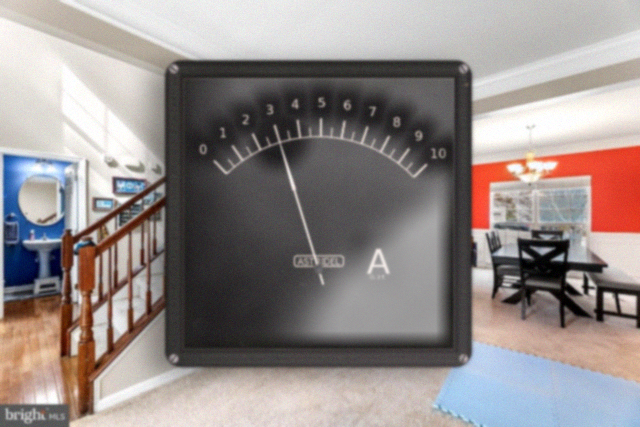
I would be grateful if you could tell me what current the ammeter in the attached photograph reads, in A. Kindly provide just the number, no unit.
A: 3
